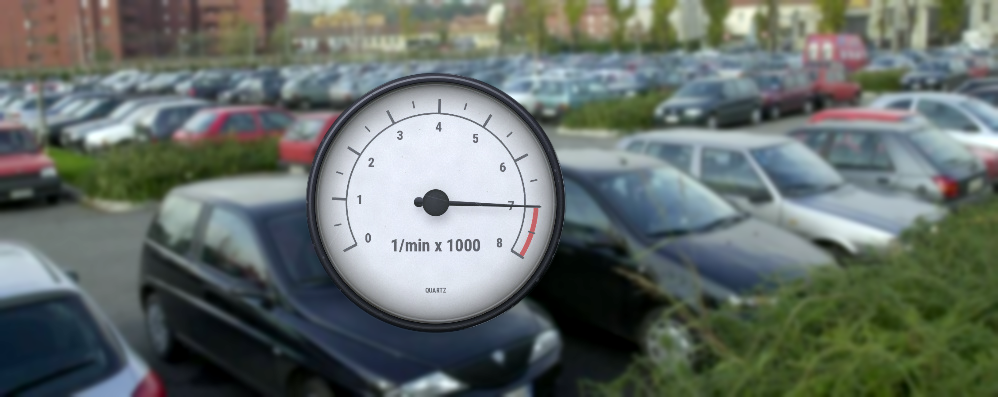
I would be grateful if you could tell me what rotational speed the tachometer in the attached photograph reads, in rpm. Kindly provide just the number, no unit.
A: 7000
